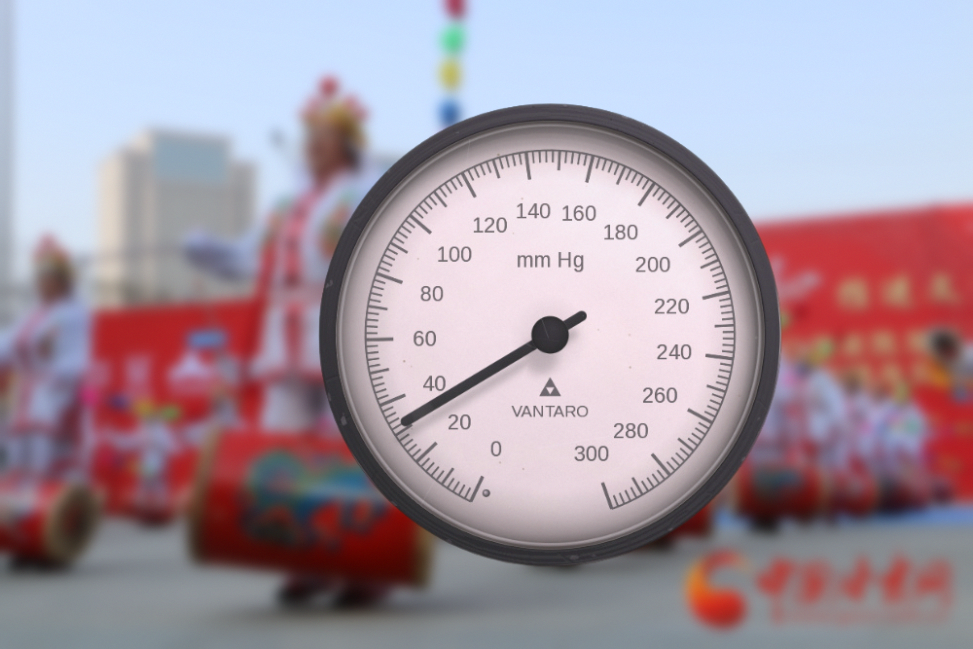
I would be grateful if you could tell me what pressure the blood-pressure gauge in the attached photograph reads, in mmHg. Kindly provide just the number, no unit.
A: 32
